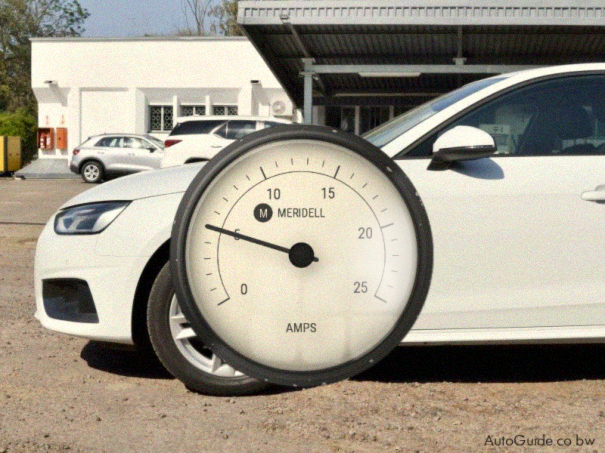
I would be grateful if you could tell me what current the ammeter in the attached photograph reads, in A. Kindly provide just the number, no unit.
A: 5
